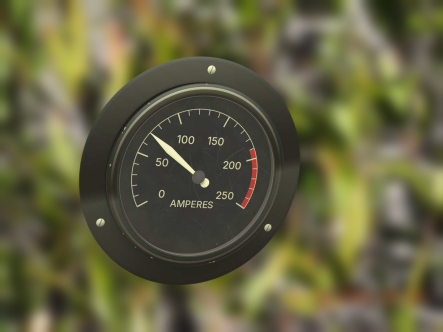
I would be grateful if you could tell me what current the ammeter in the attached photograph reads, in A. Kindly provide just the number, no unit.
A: 70
